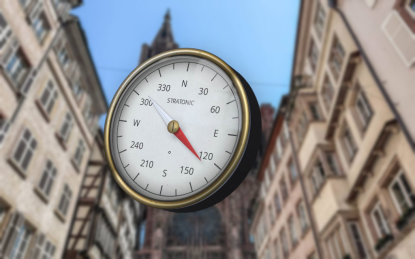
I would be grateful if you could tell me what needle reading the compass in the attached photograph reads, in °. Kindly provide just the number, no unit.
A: 127.5
